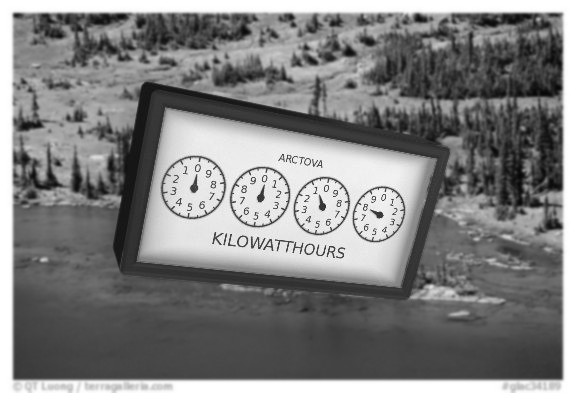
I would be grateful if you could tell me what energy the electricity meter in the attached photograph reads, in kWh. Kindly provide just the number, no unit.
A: 8
